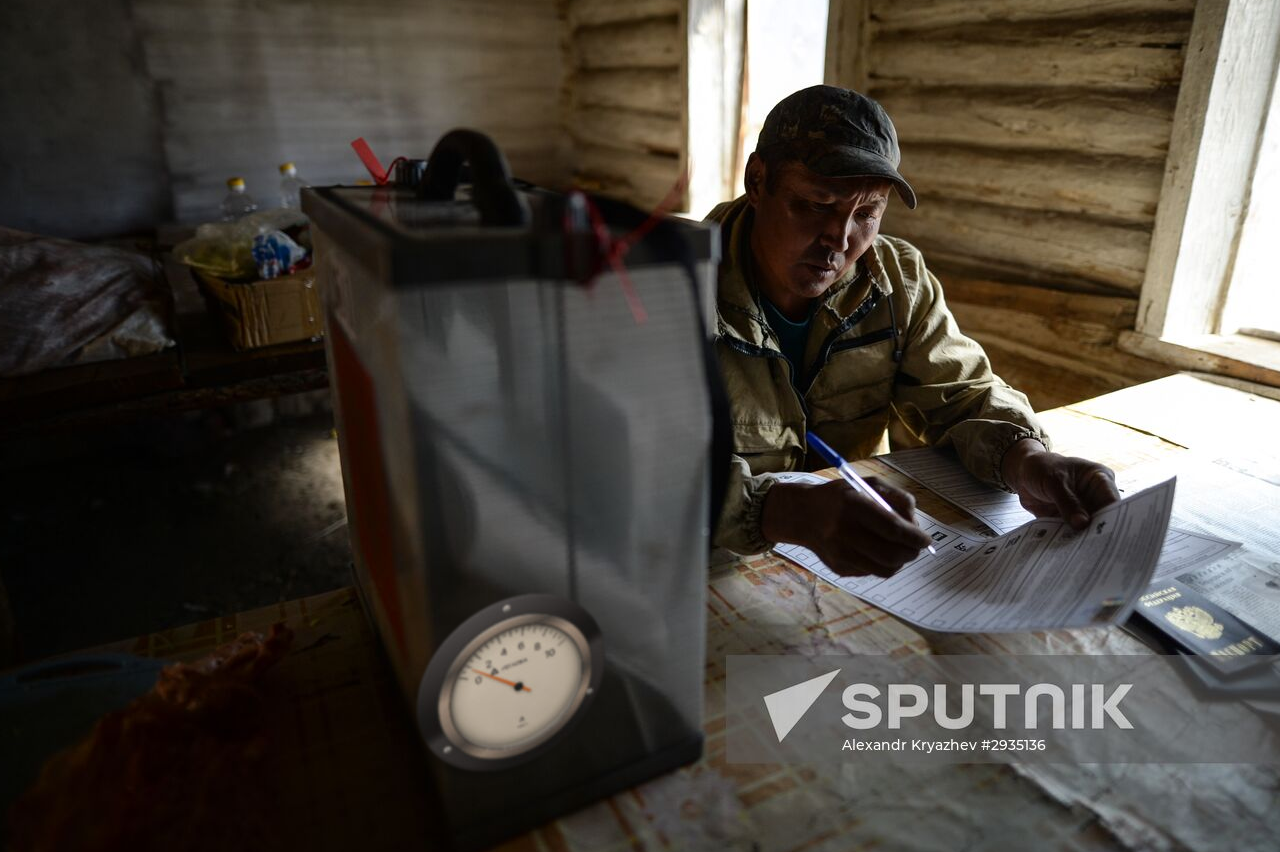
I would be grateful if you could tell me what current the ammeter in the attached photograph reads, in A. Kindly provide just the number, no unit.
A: 1
